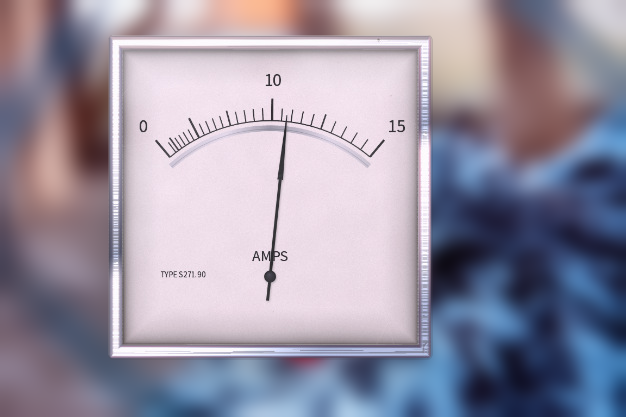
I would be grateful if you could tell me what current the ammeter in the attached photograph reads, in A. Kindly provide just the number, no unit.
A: 10.75
